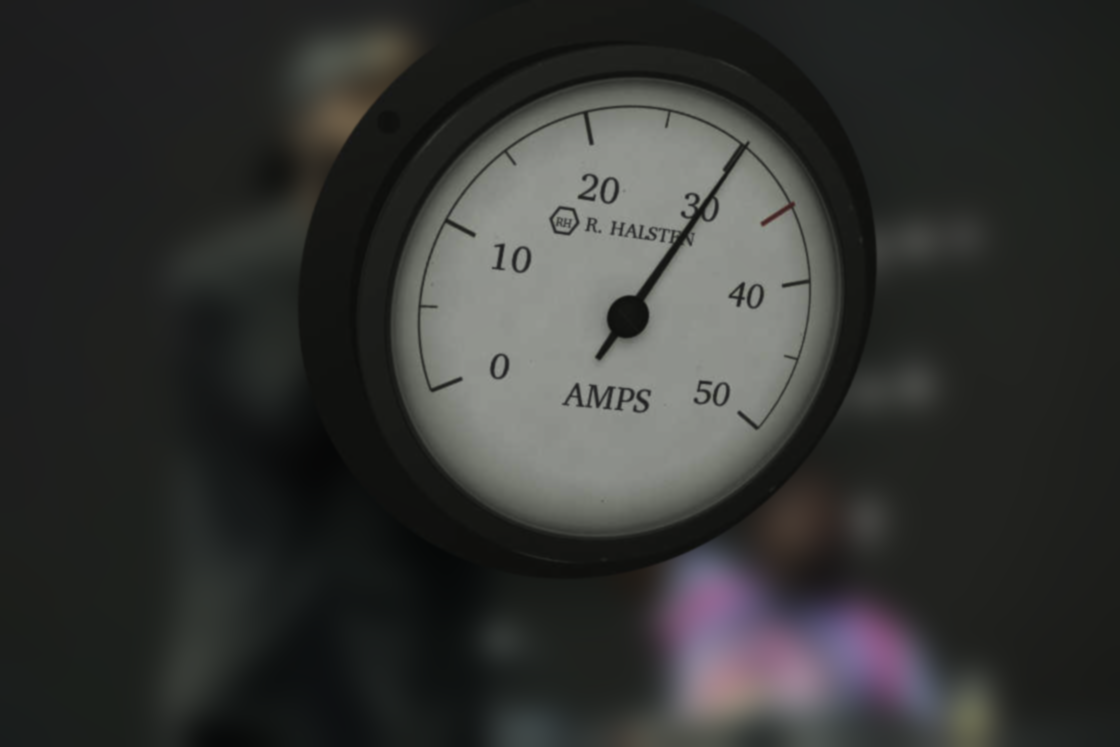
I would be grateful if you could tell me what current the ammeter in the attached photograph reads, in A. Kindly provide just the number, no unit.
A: 30
